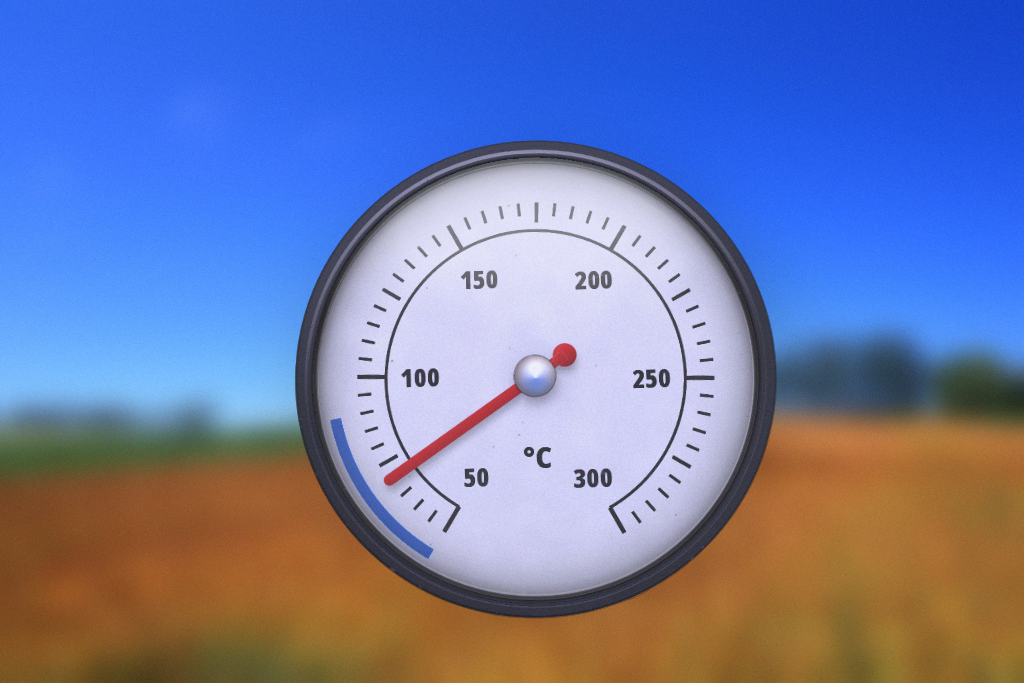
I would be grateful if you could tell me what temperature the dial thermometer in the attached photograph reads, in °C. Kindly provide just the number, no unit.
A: 70
